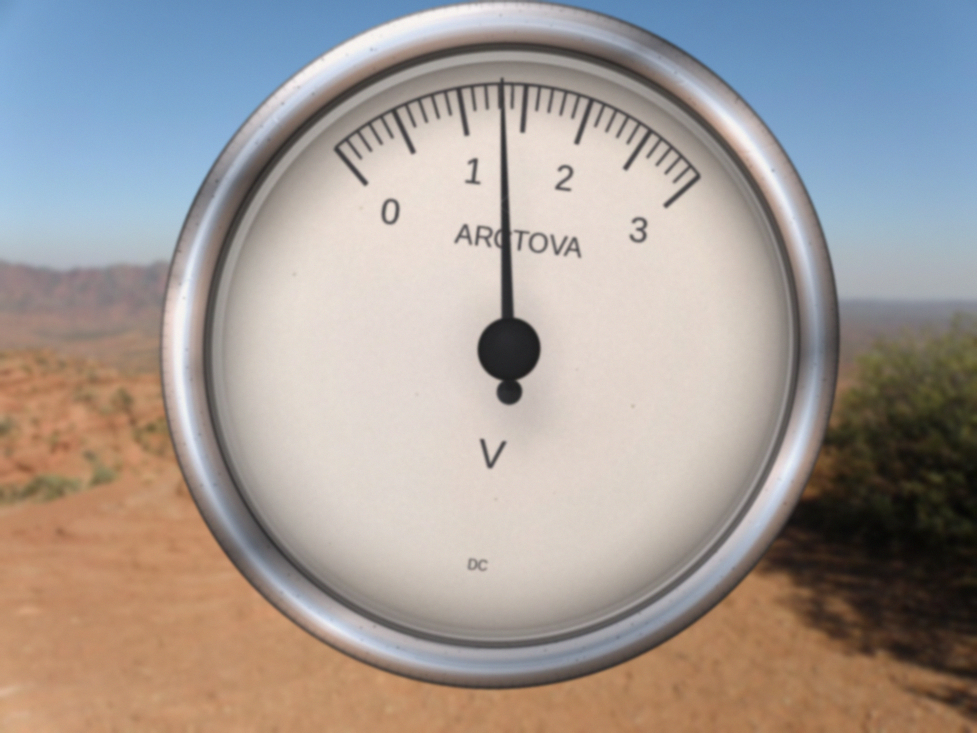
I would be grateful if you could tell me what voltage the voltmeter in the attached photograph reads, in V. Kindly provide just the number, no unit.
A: 1.3
